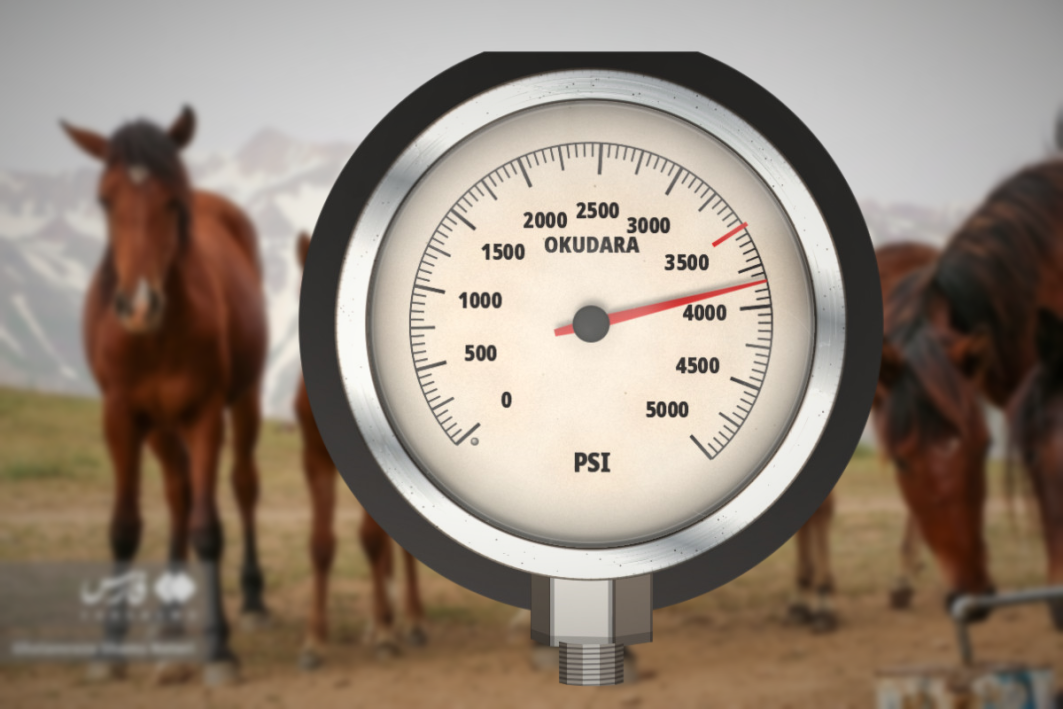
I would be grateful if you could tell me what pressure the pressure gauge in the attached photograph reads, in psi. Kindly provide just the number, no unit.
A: 3850
